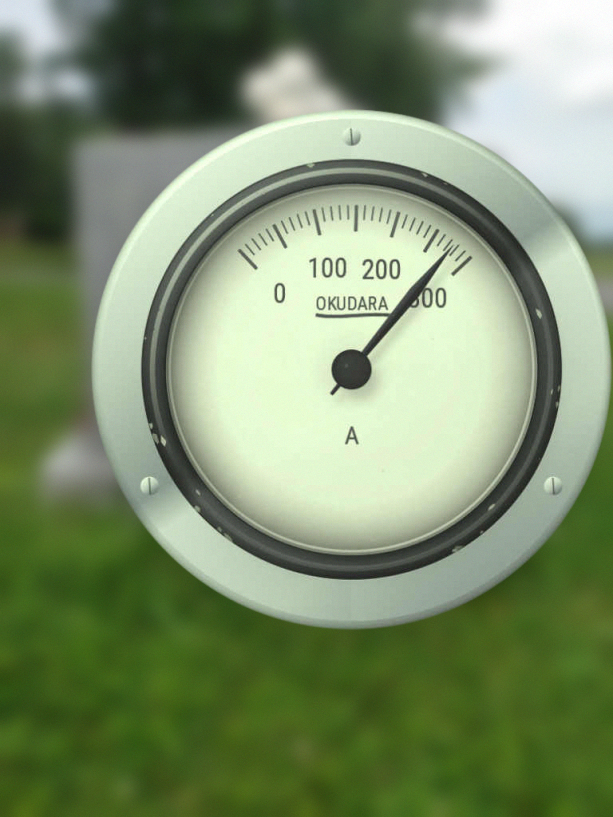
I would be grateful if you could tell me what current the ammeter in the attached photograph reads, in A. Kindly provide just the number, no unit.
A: 275
